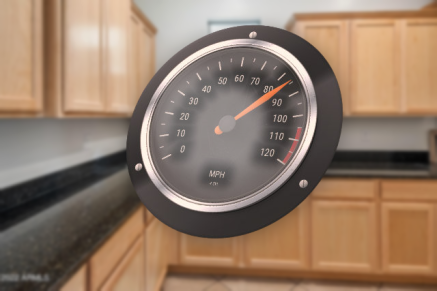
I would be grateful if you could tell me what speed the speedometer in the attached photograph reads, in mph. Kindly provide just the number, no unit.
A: 85
